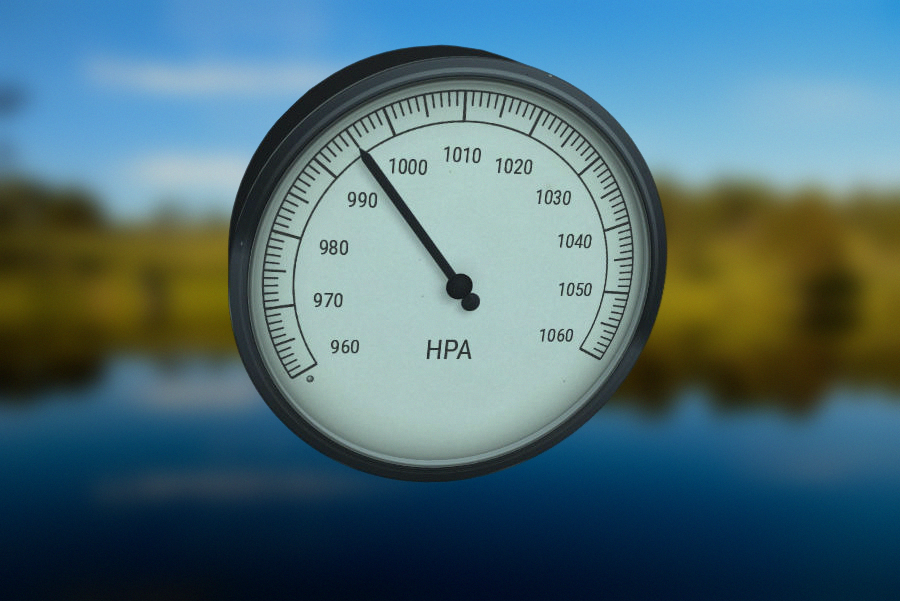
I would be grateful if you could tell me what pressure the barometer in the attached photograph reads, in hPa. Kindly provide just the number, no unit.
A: 995
